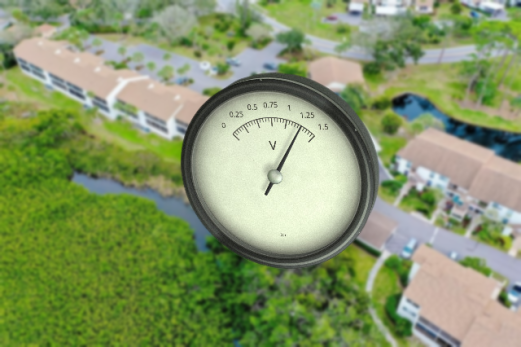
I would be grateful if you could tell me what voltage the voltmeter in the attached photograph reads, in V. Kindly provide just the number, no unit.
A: 1.25
